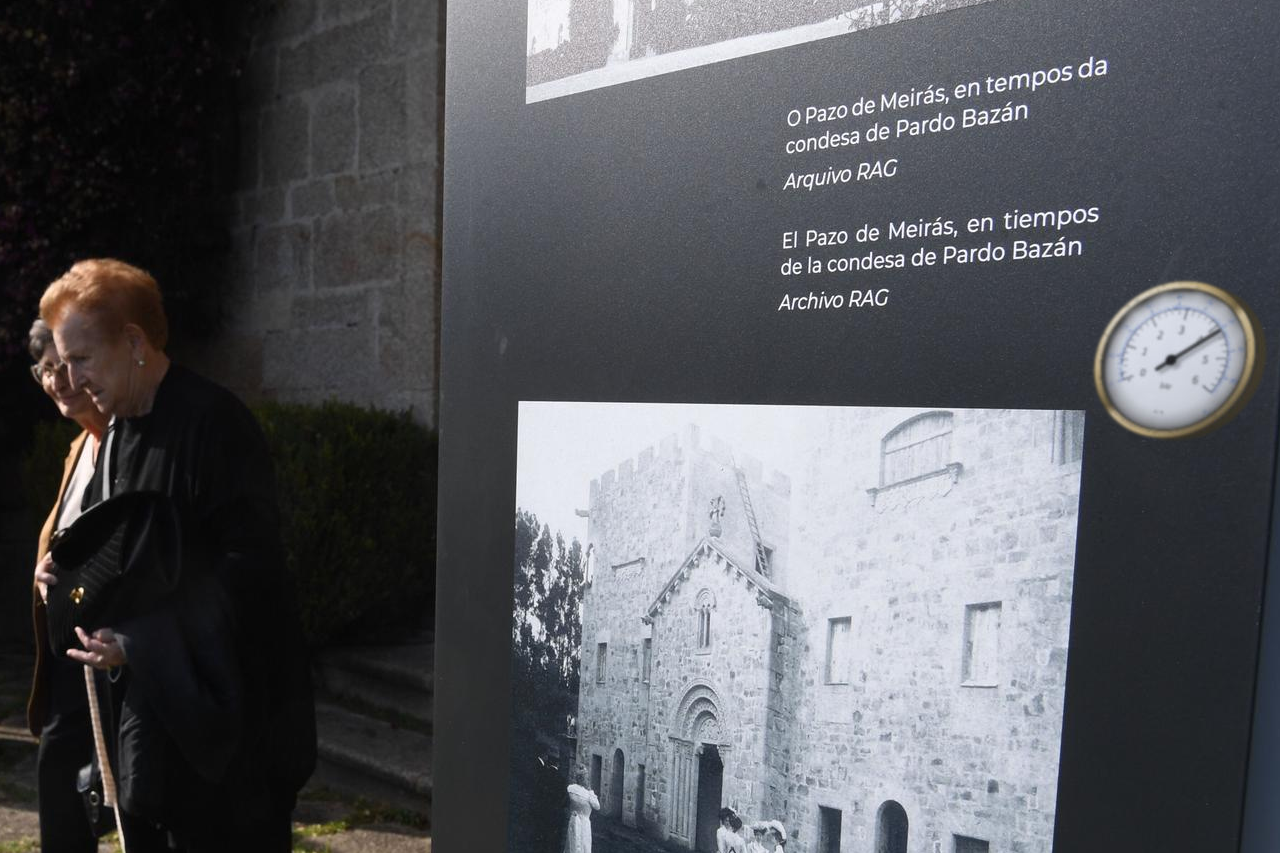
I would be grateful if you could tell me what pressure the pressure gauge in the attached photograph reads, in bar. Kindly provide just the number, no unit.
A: 4.2
